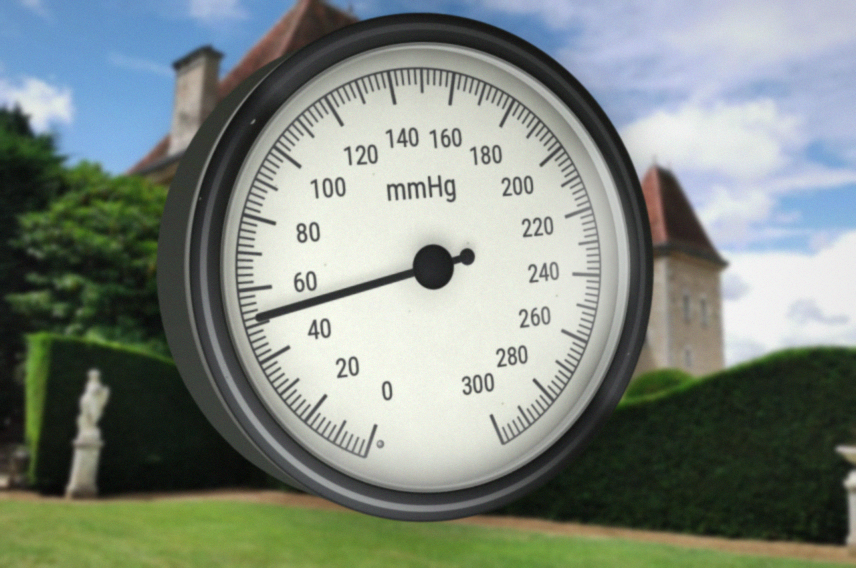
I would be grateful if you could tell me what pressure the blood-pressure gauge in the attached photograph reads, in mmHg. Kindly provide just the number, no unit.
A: 52
